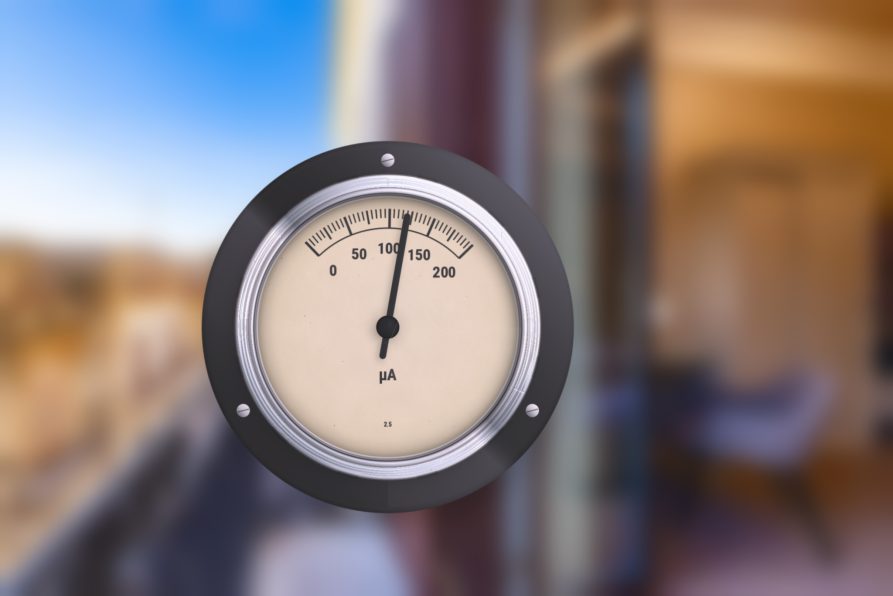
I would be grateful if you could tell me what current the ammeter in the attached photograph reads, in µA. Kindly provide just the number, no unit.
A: 120
